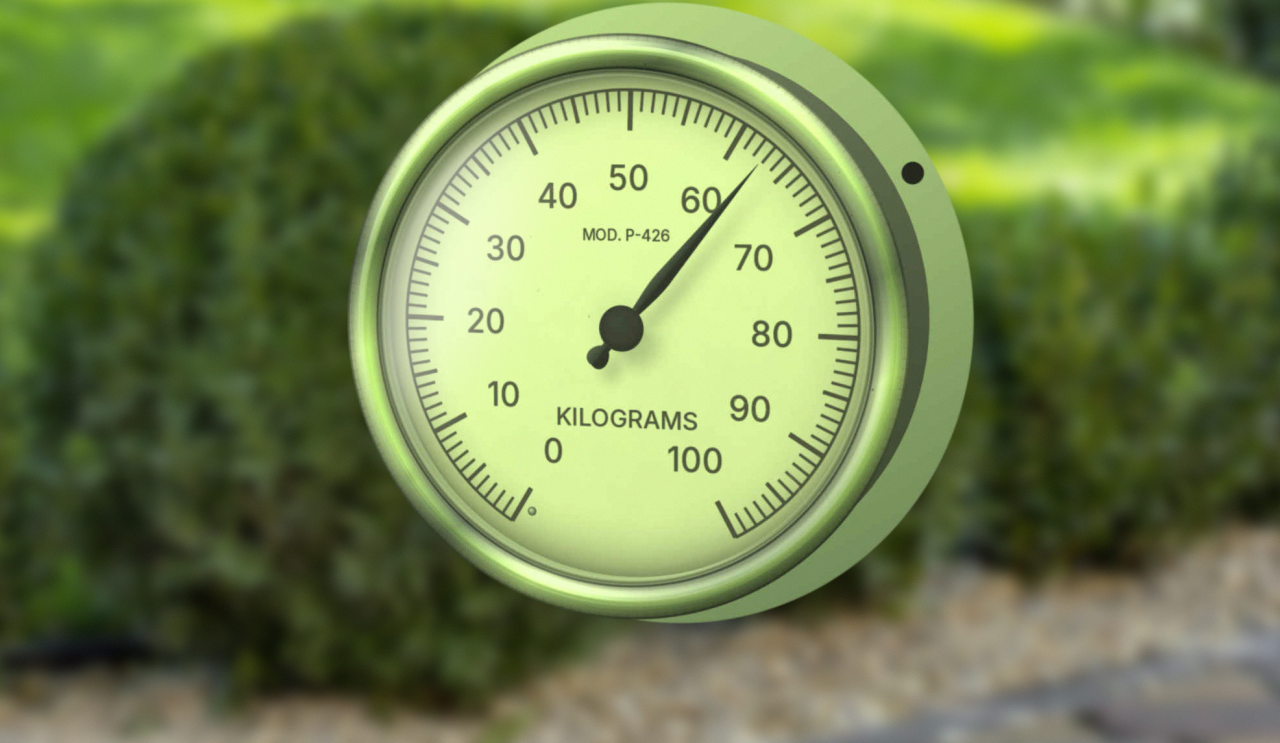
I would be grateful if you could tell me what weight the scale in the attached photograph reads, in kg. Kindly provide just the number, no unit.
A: 63
